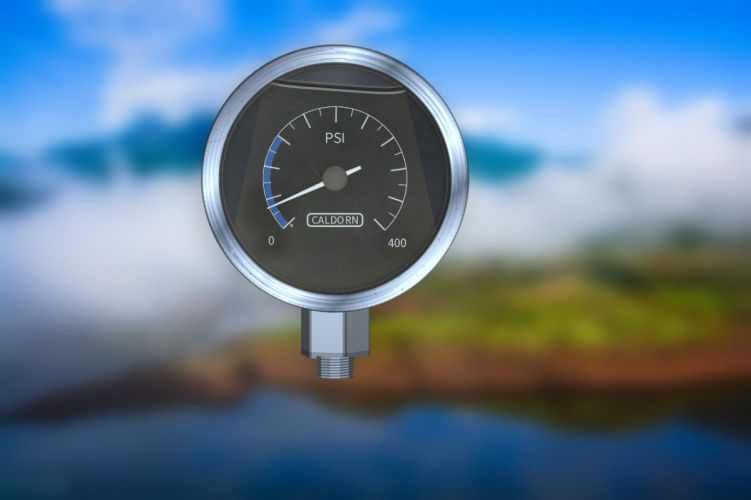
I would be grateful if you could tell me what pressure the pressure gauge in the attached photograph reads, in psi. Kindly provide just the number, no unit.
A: 30
